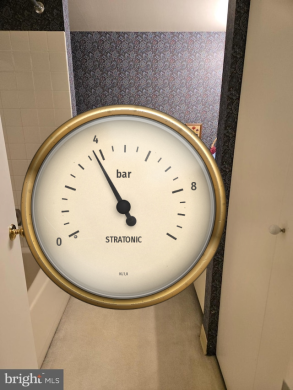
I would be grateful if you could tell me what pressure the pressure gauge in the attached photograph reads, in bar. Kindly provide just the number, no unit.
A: 3.75
